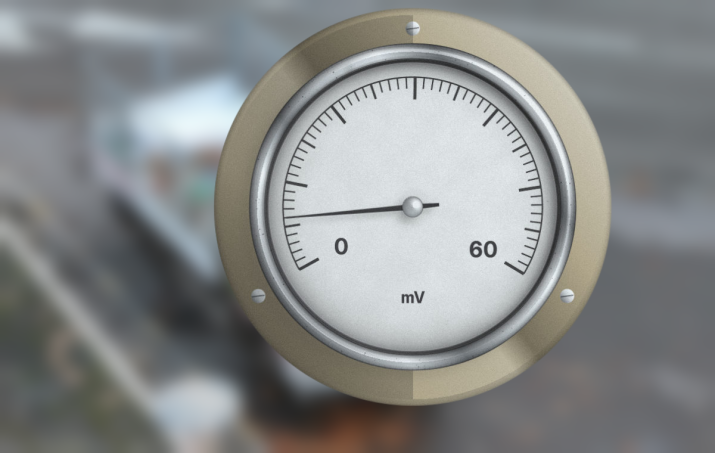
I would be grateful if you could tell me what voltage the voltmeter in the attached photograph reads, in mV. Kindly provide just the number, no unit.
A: 6
